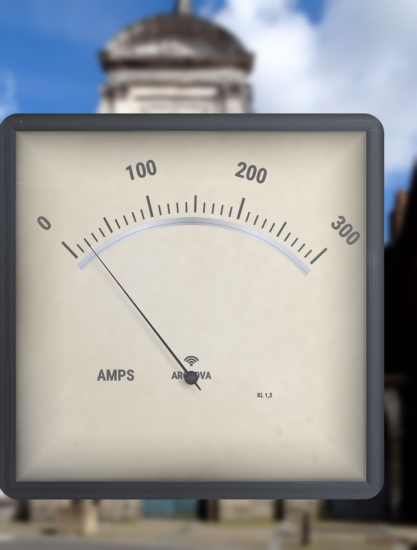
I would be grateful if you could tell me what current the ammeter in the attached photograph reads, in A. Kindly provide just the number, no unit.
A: 20
